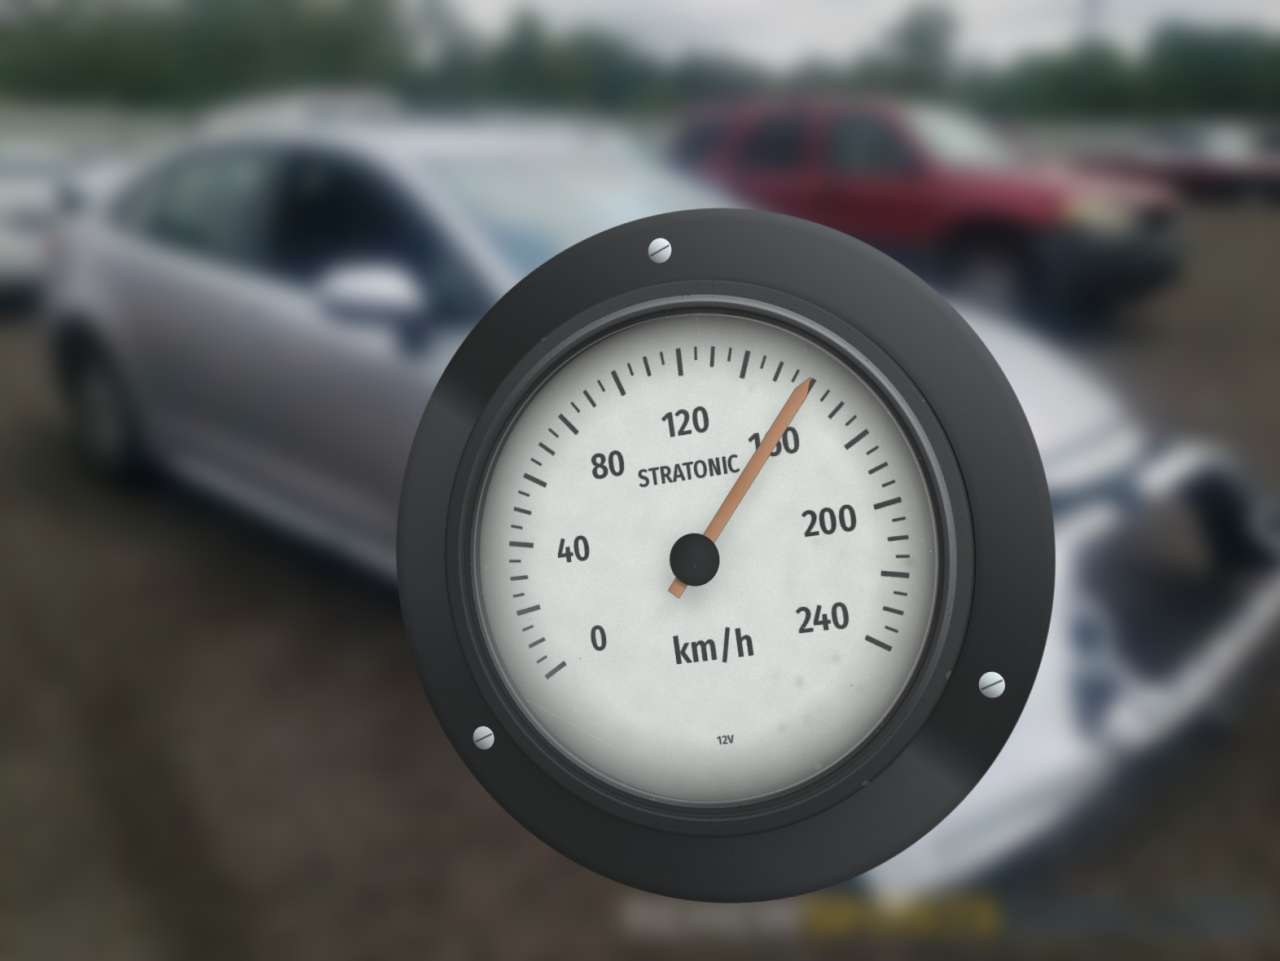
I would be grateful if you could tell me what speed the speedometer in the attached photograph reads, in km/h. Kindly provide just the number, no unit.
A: 160
